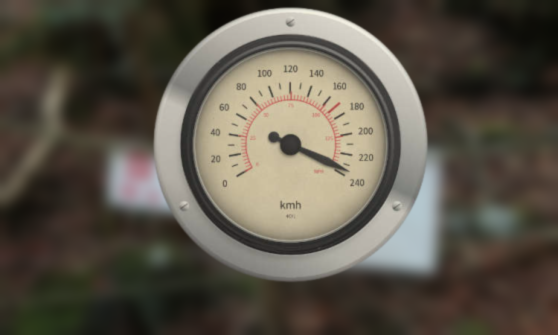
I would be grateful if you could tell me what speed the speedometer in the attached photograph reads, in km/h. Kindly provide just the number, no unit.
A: 235
